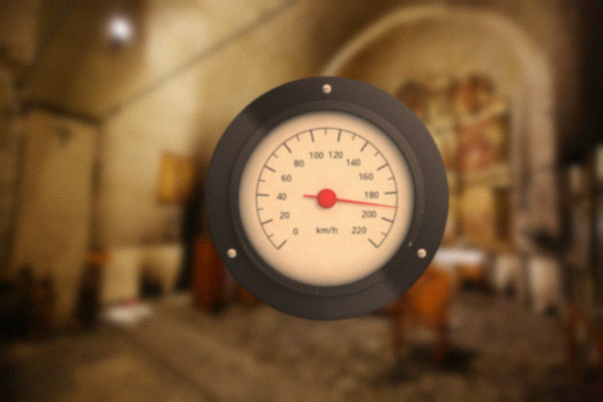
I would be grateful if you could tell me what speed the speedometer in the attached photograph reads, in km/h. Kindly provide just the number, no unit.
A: 190
